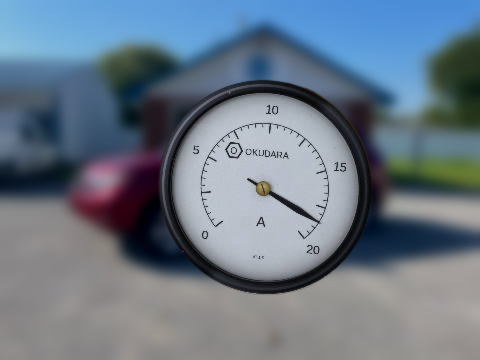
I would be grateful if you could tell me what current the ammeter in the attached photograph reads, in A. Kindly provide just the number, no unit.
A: 18.5
